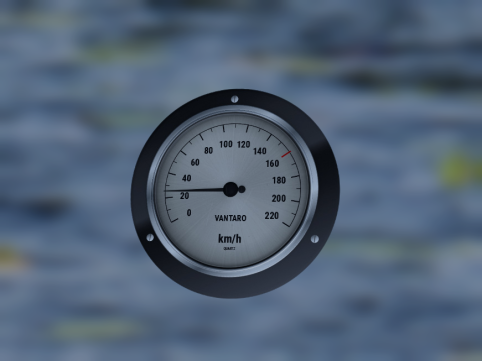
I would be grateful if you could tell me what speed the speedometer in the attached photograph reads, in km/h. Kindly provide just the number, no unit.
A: 25
